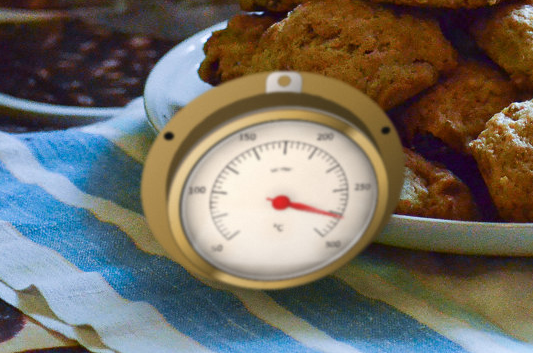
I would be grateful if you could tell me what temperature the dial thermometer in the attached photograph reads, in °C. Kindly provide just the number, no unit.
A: 275
